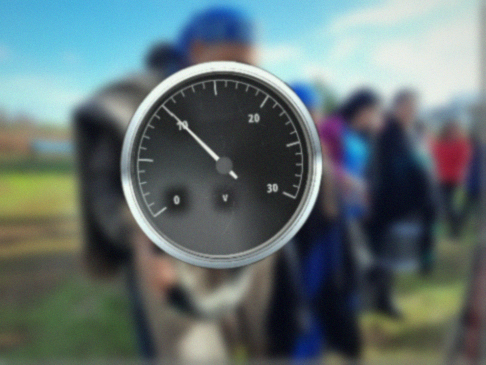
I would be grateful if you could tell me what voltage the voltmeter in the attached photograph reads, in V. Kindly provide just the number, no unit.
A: 10
